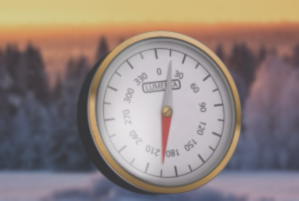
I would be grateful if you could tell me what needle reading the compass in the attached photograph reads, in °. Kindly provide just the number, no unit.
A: 195
